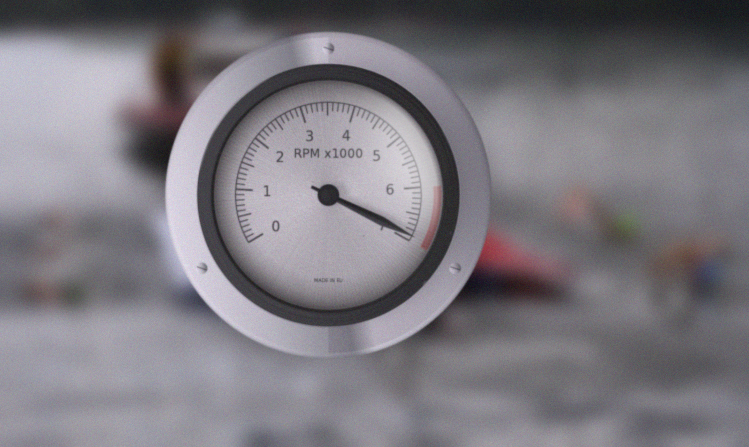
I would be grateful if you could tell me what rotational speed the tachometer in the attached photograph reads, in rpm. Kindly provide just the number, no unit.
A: 6900
